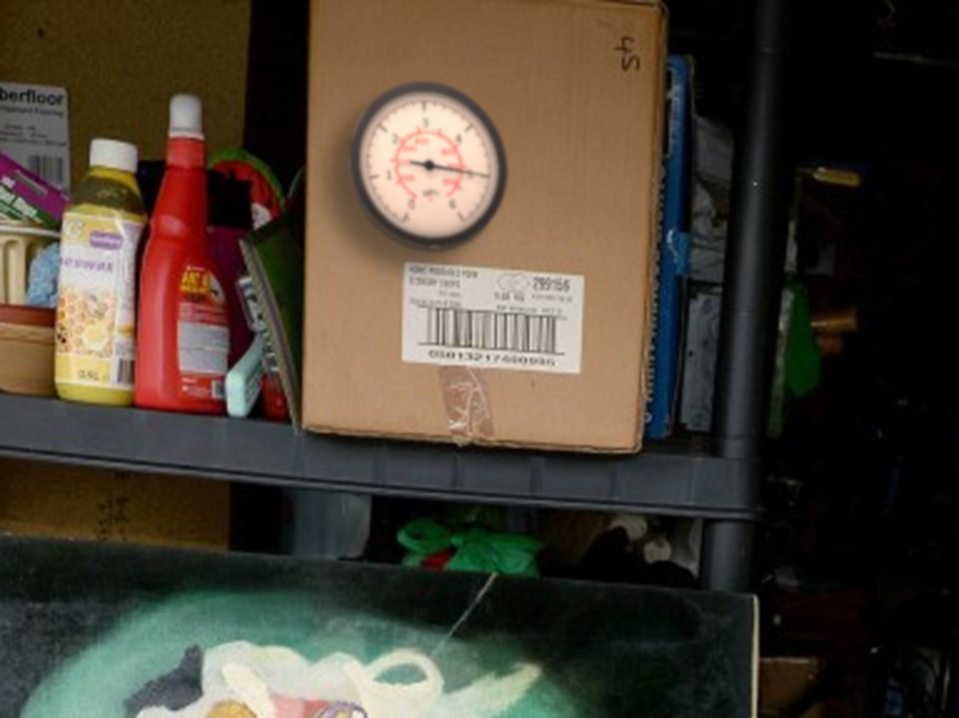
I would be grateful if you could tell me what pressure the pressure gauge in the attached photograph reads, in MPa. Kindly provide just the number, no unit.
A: 5
